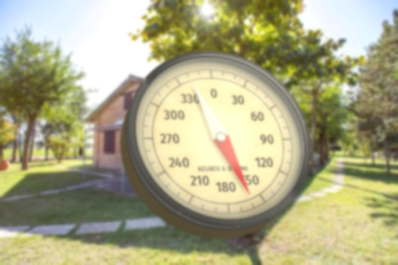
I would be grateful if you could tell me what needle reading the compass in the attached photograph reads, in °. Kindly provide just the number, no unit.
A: 160
